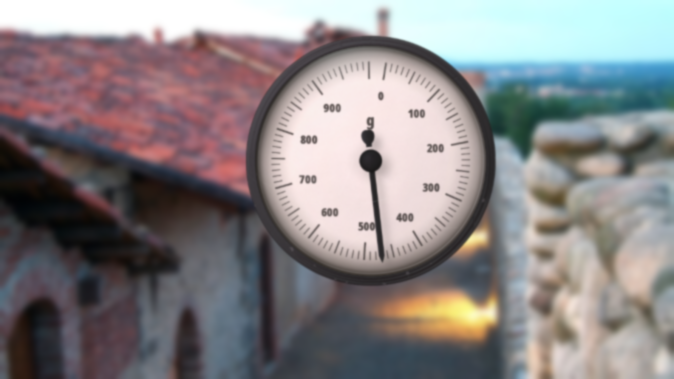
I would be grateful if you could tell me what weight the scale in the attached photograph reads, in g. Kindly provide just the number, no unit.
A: 470
